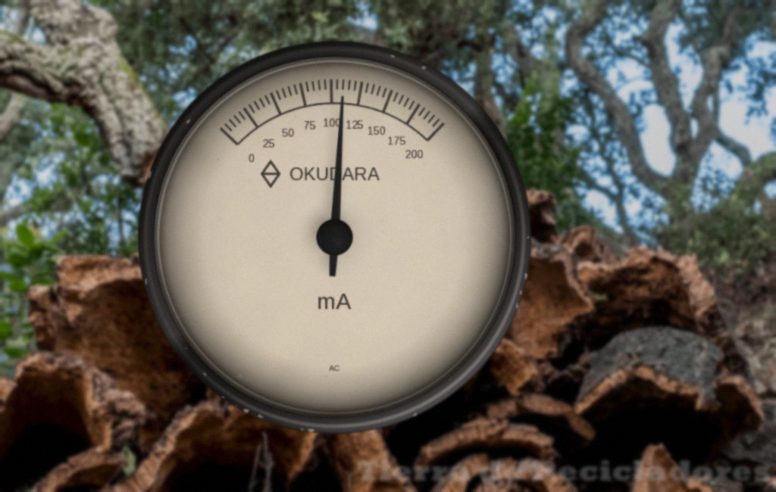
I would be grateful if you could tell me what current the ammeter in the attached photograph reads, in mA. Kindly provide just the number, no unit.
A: 110
